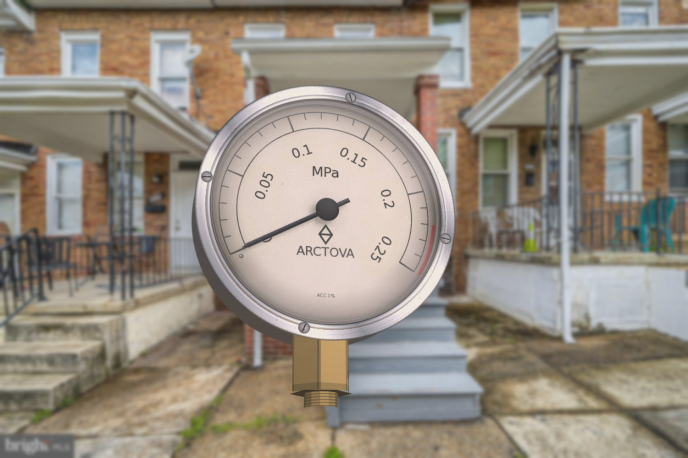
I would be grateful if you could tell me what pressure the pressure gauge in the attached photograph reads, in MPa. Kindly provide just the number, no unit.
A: 0
